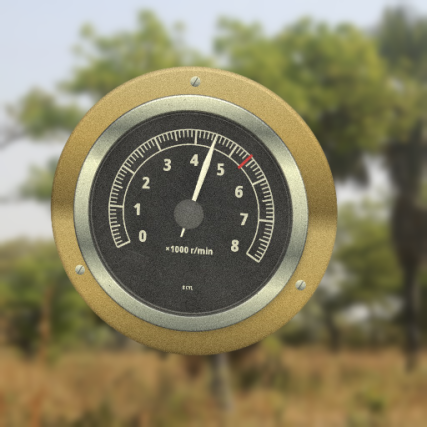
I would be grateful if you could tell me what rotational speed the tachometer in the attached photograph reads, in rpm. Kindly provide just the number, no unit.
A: 4500
